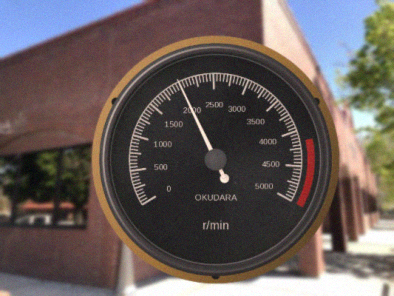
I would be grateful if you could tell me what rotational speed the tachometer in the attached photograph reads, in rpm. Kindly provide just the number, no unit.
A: 2000
